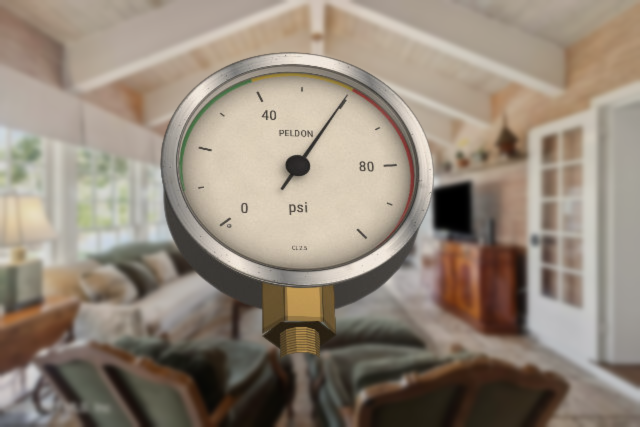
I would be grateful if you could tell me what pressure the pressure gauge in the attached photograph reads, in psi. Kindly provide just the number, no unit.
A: 60
